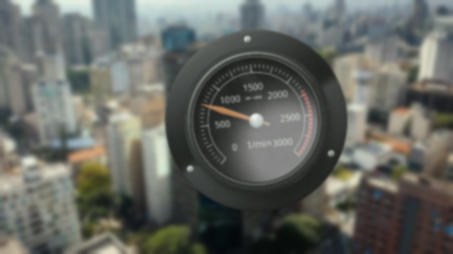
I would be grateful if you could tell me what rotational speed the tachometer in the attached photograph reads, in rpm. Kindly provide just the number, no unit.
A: 750
